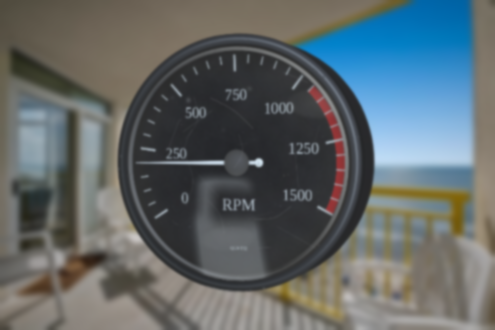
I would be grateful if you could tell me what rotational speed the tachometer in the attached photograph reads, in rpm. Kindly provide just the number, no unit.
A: 200
